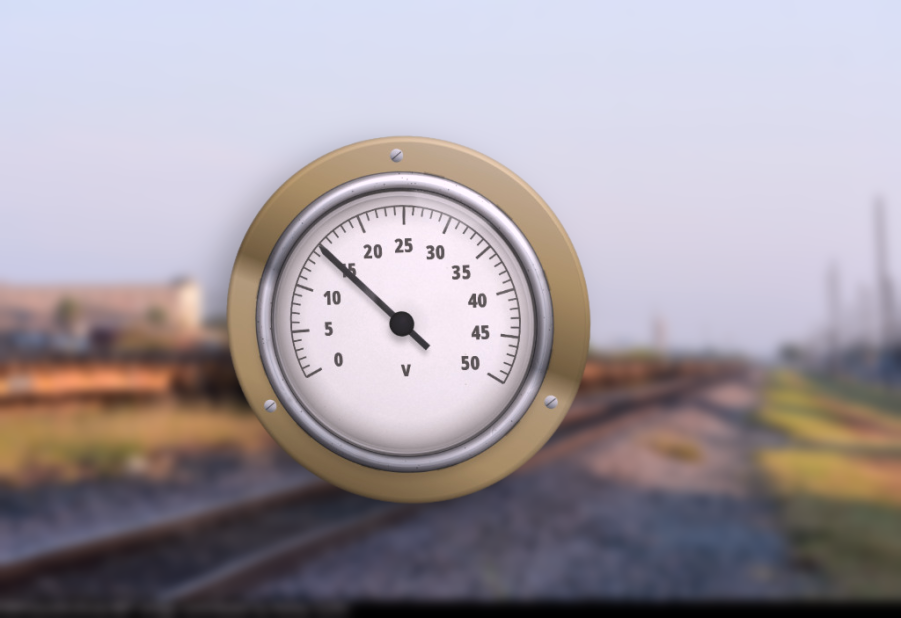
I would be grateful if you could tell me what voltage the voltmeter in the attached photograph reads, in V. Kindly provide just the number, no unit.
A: 15
